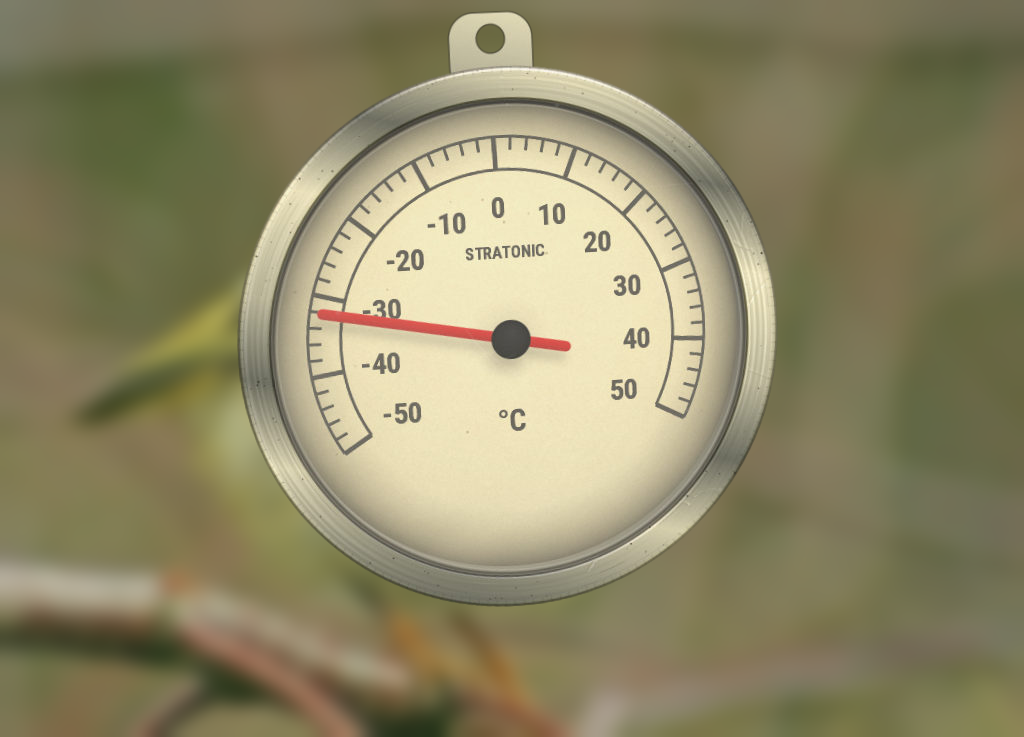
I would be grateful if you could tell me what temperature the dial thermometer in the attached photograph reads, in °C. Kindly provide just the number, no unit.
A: -32
